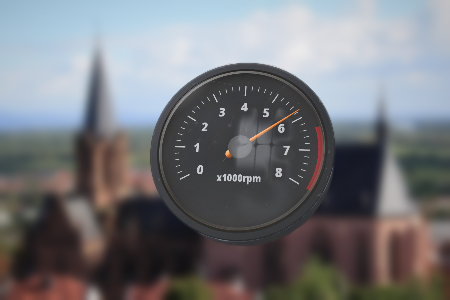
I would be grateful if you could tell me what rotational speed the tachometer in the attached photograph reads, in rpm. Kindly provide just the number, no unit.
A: 5800
